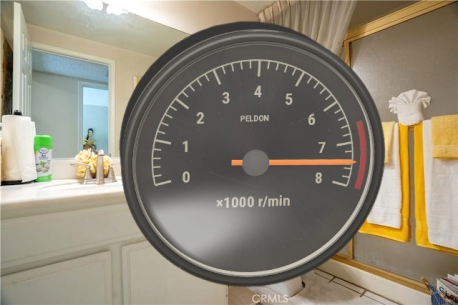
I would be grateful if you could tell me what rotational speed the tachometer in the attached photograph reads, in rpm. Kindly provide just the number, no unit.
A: 7400
